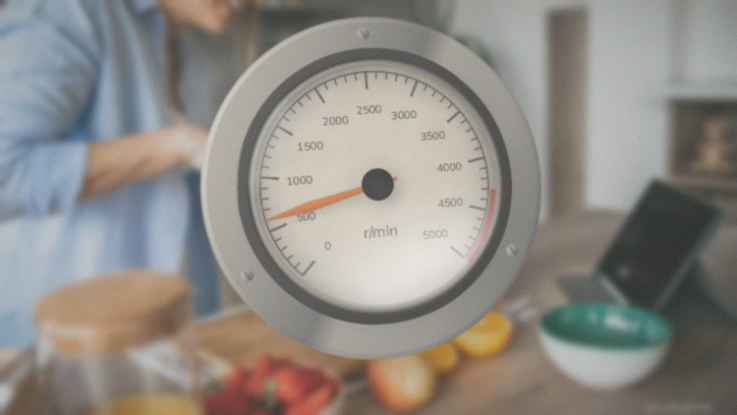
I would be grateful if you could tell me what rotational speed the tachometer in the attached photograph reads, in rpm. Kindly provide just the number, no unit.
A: 600
